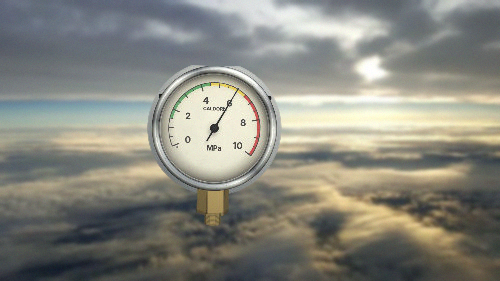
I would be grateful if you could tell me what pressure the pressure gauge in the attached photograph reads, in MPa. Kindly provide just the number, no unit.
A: 6
